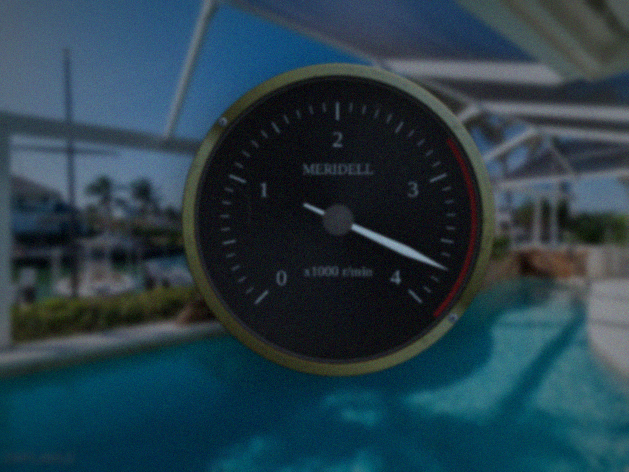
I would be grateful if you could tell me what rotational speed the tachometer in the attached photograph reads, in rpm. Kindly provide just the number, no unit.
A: 3700
